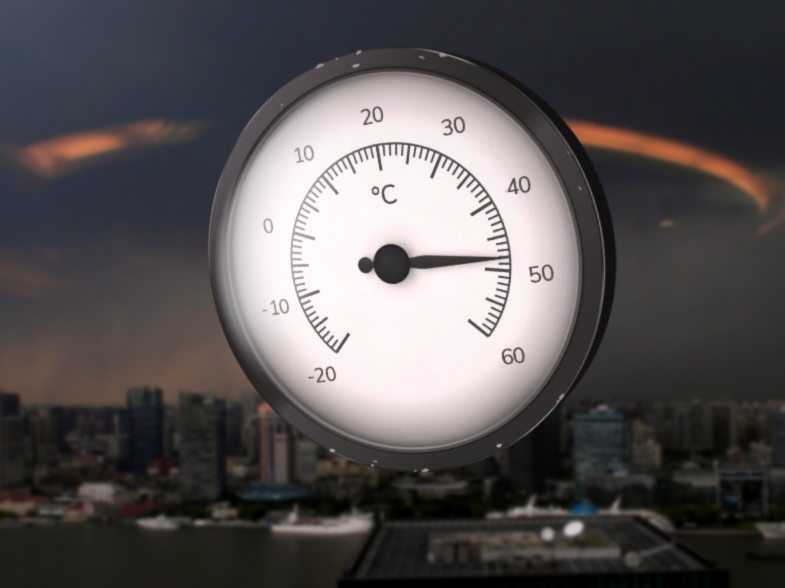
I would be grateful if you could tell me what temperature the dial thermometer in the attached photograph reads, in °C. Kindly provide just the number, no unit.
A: 48
